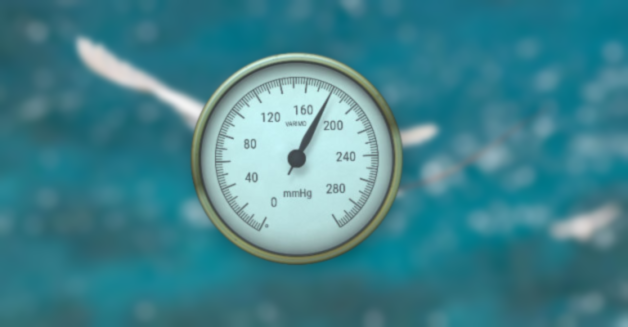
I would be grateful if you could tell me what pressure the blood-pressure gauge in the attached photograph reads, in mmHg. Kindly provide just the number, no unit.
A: 180
